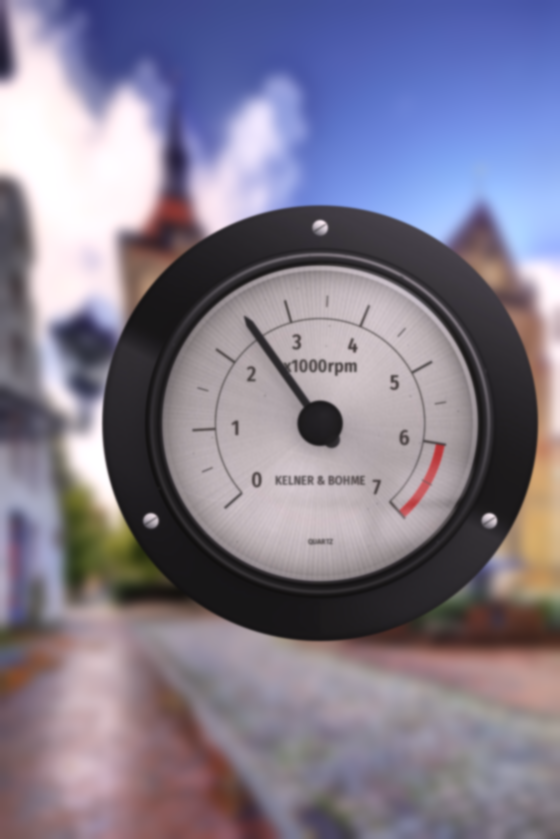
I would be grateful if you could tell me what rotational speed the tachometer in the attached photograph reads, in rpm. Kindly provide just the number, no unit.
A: 2500
